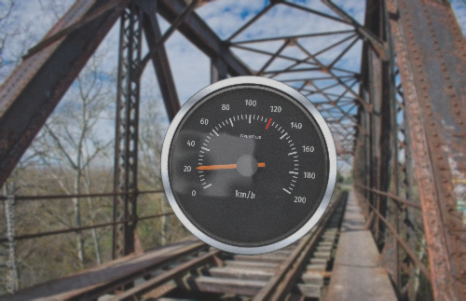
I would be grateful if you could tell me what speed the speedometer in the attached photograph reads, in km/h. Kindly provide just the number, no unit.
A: 20
